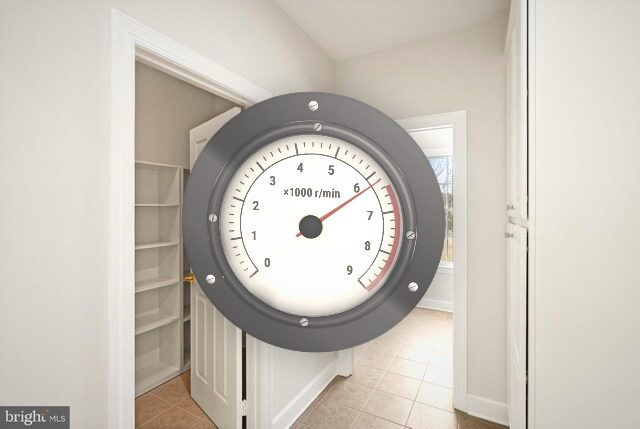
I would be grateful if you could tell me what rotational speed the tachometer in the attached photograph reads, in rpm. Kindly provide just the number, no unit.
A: 6200
